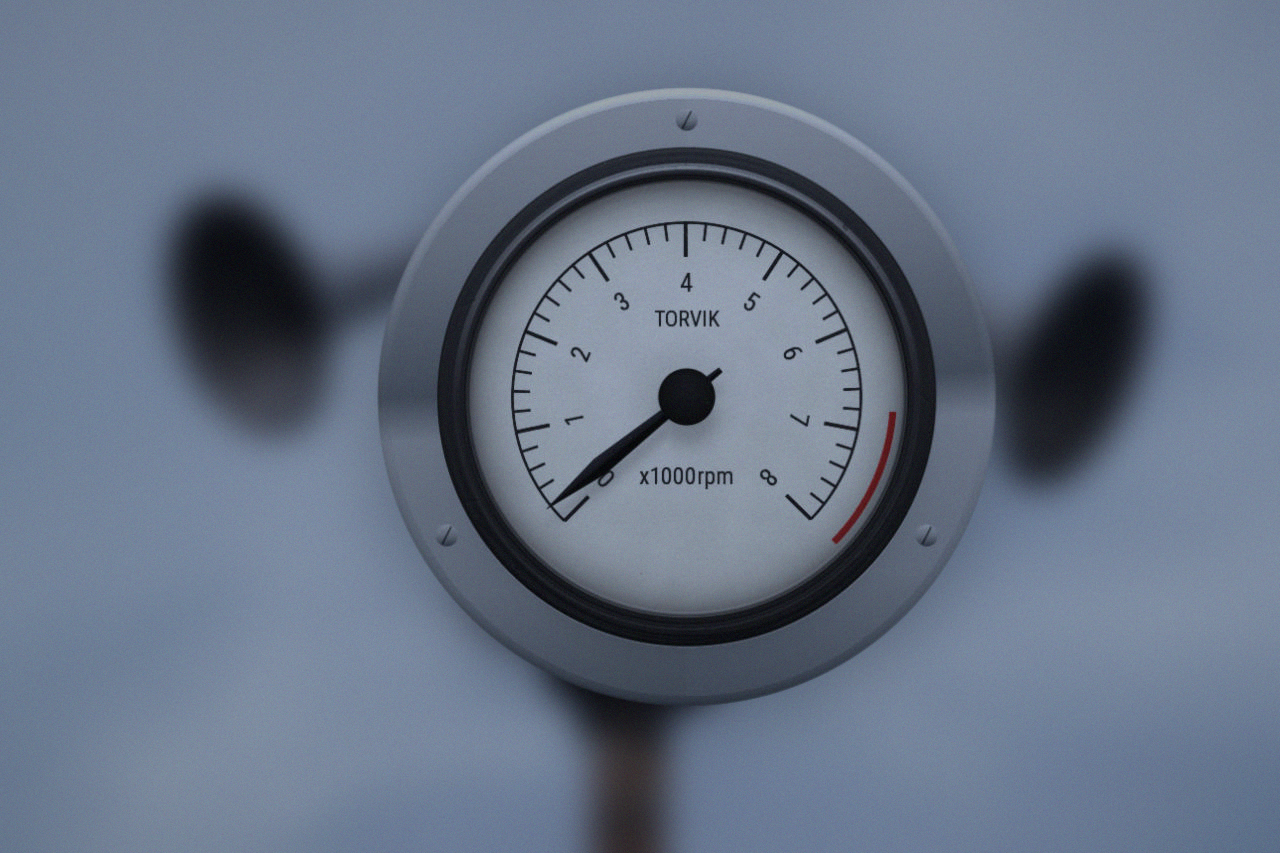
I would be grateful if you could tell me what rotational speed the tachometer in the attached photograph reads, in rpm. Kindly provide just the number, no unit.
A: 200
